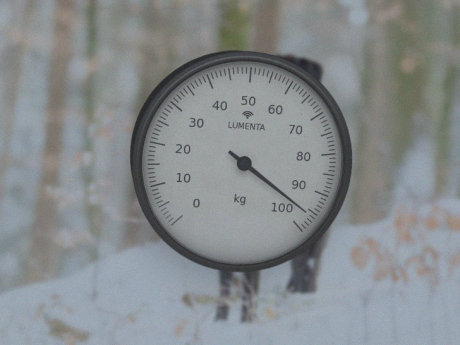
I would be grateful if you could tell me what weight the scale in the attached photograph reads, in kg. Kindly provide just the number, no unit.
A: 96
